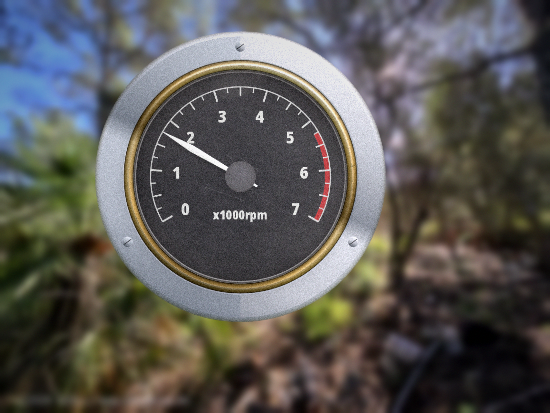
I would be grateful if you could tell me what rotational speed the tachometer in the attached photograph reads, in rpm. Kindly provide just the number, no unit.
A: 1750
